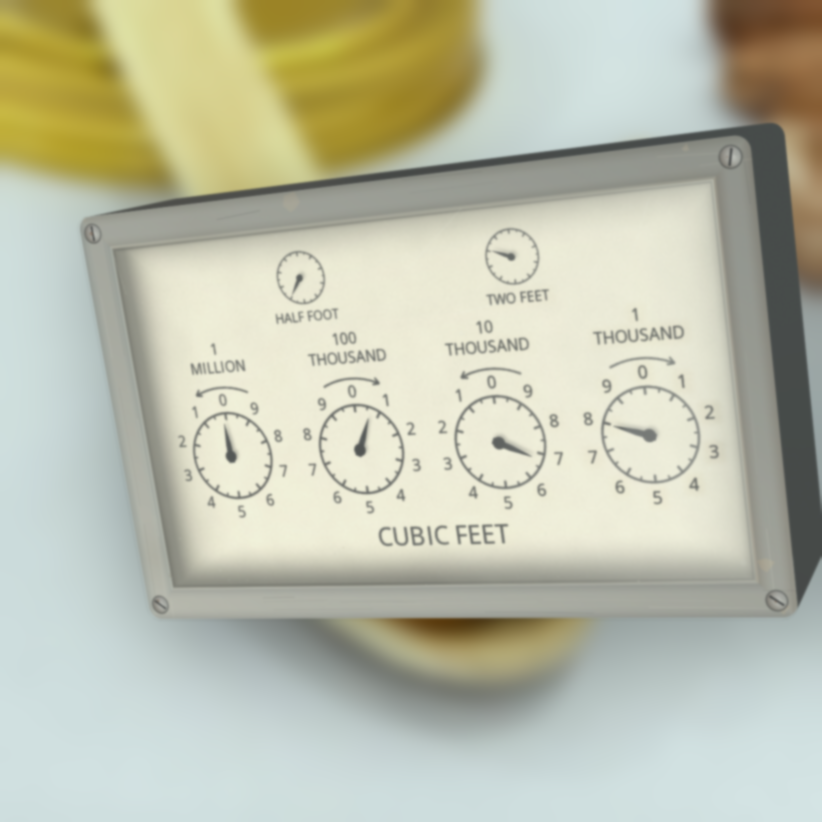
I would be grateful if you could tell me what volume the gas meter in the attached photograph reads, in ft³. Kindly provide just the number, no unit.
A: 6800
